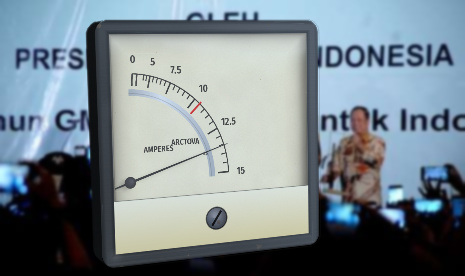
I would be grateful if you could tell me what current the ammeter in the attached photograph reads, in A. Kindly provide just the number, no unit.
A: 13.5
